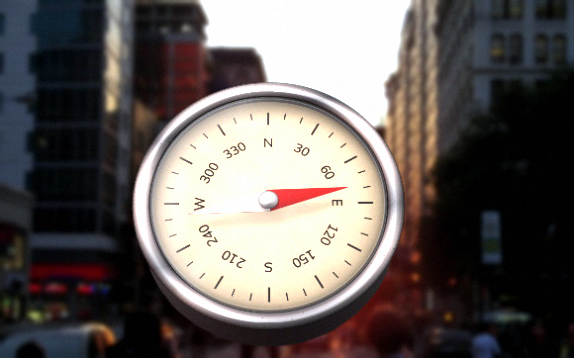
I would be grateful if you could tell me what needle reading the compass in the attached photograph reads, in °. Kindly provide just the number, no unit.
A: 80
